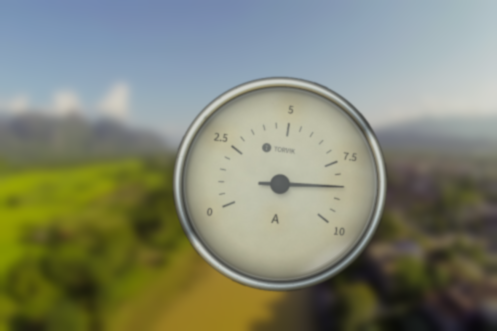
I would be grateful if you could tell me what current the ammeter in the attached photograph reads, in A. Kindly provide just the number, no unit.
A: 8.5
